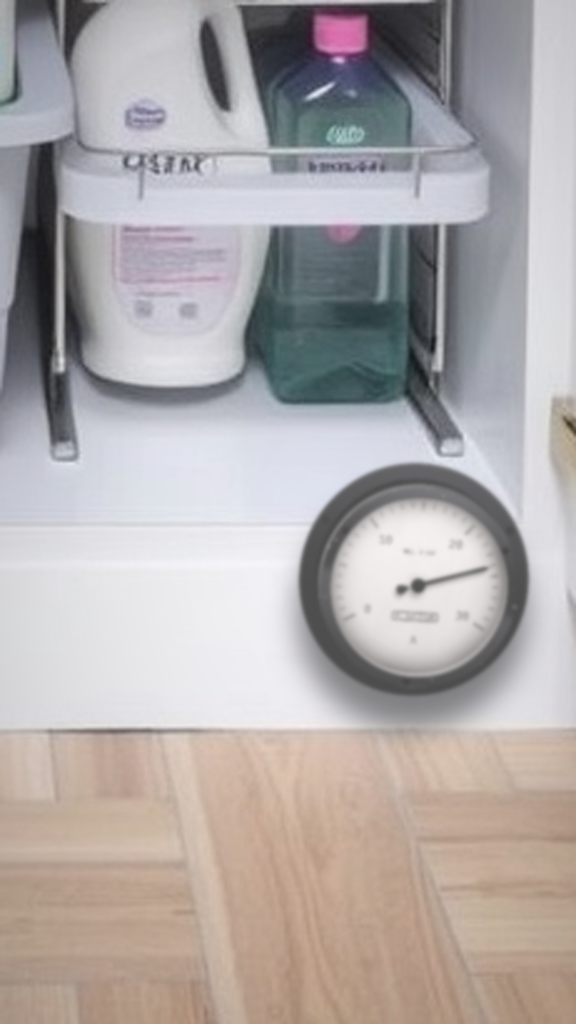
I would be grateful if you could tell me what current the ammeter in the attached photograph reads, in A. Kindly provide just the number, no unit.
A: 24
